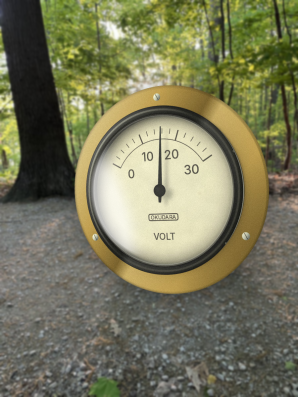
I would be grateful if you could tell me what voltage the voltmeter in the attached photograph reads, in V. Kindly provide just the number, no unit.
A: 16
